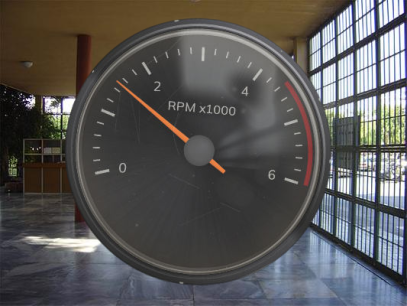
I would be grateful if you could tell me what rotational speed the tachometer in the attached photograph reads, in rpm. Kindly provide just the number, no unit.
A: 1500
